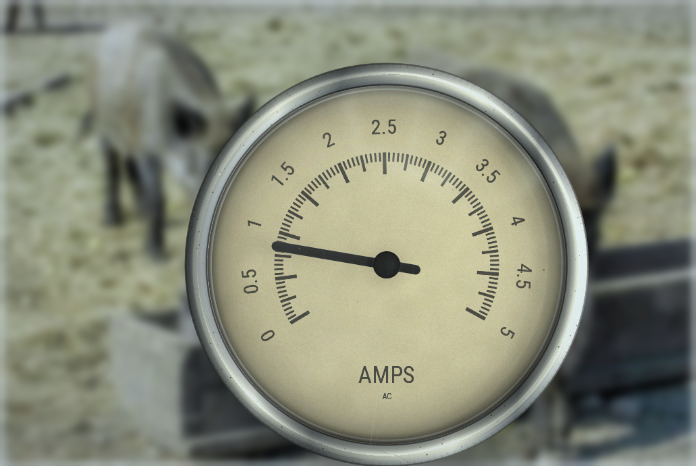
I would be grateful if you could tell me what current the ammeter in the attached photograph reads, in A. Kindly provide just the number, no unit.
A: 0.85
